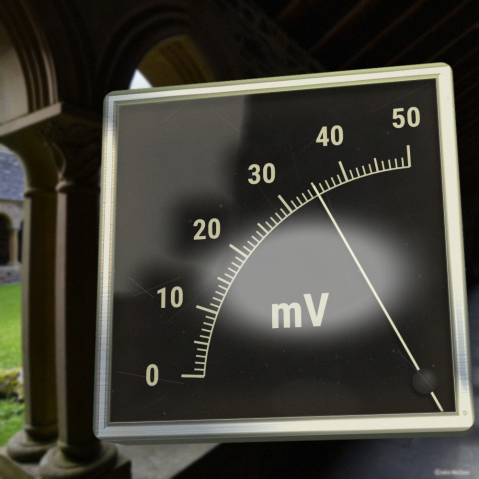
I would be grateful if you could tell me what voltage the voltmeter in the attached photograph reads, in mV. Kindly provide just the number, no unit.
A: 35
